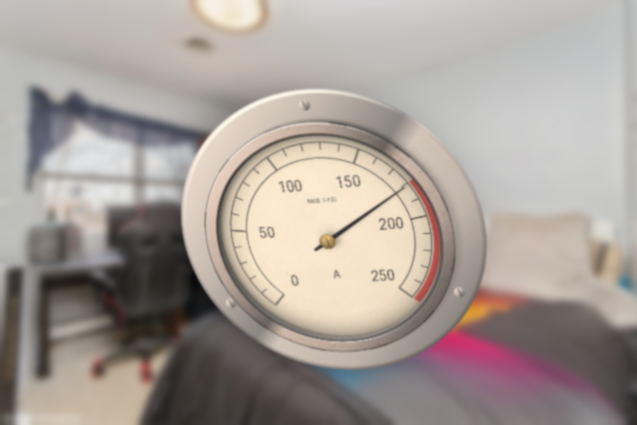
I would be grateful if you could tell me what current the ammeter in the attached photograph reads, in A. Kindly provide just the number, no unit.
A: 180
